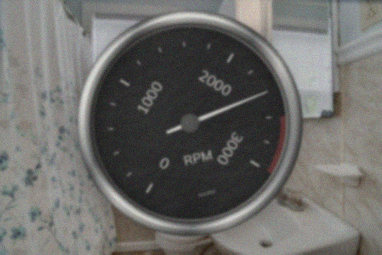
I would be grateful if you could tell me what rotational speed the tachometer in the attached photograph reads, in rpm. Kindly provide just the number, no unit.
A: 2400
